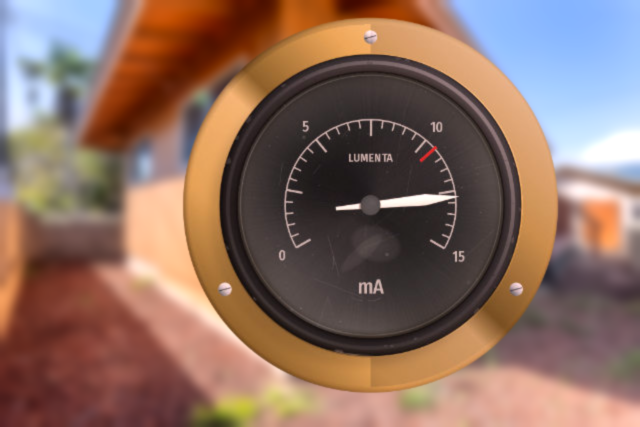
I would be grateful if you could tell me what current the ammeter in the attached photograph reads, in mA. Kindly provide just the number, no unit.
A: 12.75
